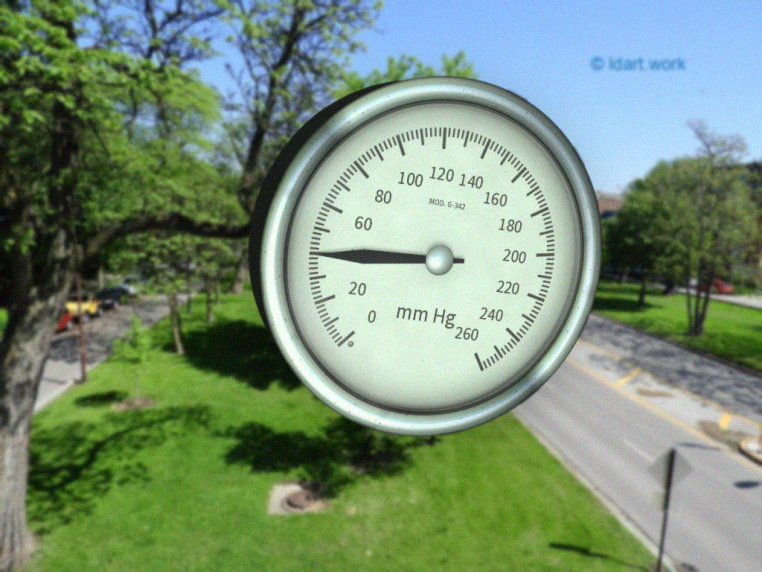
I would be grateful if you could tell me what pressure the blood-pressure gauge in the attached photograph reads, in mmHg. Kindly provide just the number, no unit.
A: 40
